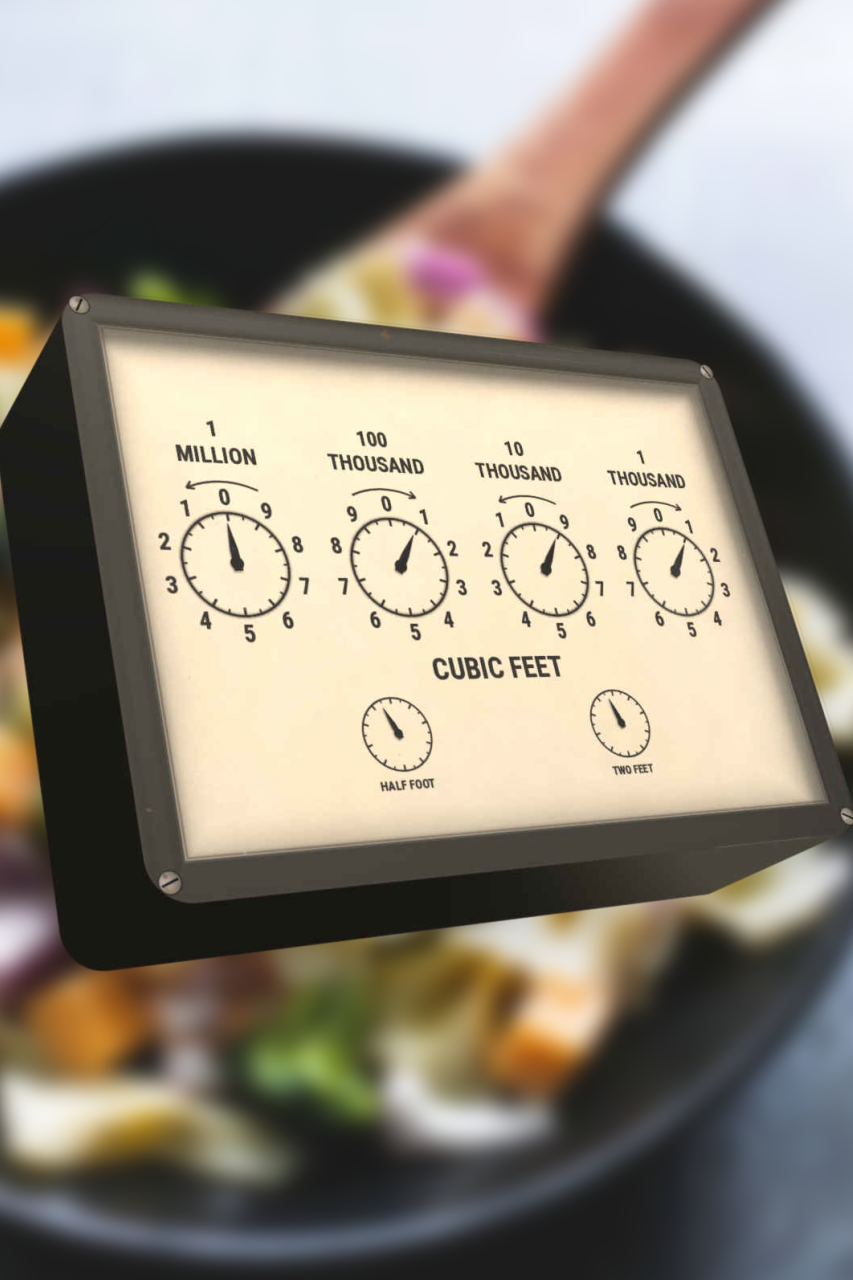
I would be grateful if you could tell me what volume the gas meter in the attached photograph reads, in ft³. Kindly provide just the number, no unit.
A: 9100
